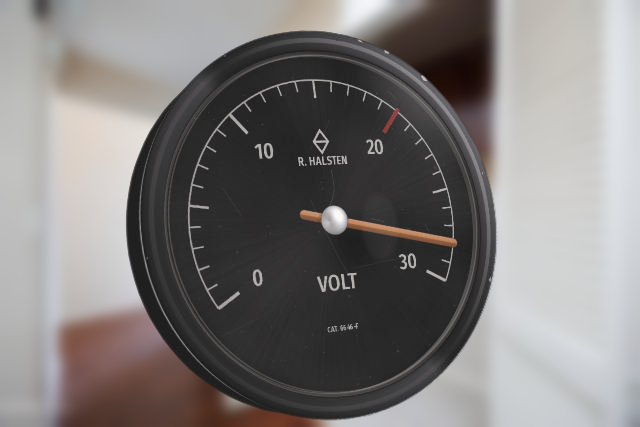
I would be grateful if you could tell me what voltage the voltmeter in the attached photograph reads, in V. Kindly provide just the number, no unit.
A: 28
